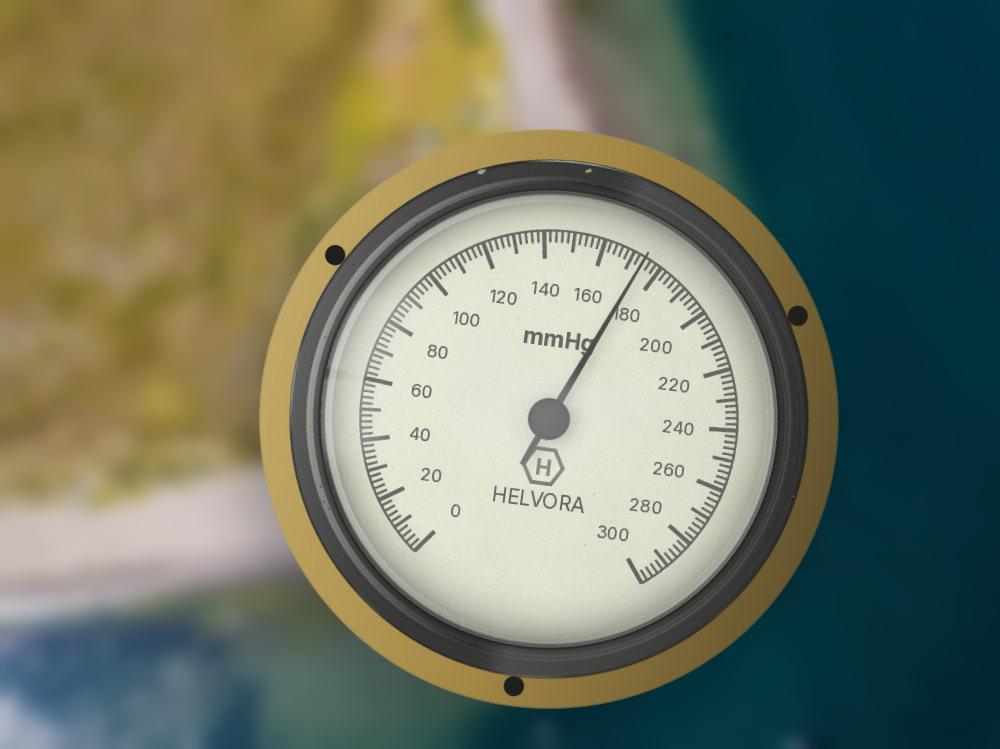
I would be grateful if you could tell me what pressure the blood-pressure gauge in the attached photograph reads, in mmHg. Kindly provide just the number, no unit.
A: 174
